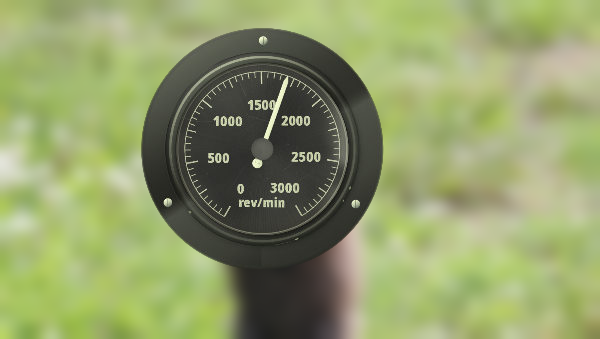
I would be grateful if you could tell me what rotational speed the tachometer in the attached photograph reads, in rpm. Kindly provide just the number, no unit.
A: 1700
